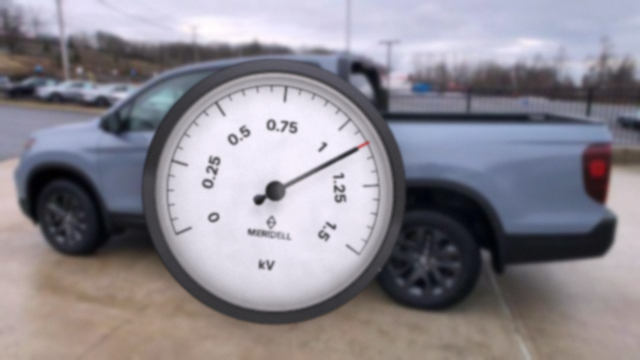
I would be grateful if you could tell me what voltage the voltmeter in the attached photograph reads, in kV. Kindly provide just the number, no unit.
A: 1.1
